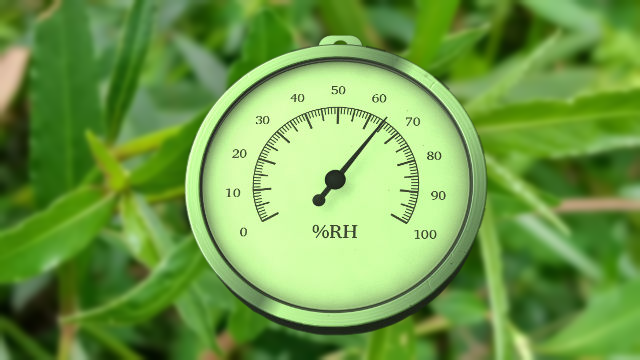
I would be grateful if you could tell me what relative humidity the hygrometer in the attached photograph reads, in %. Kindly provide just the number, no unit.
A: 65
